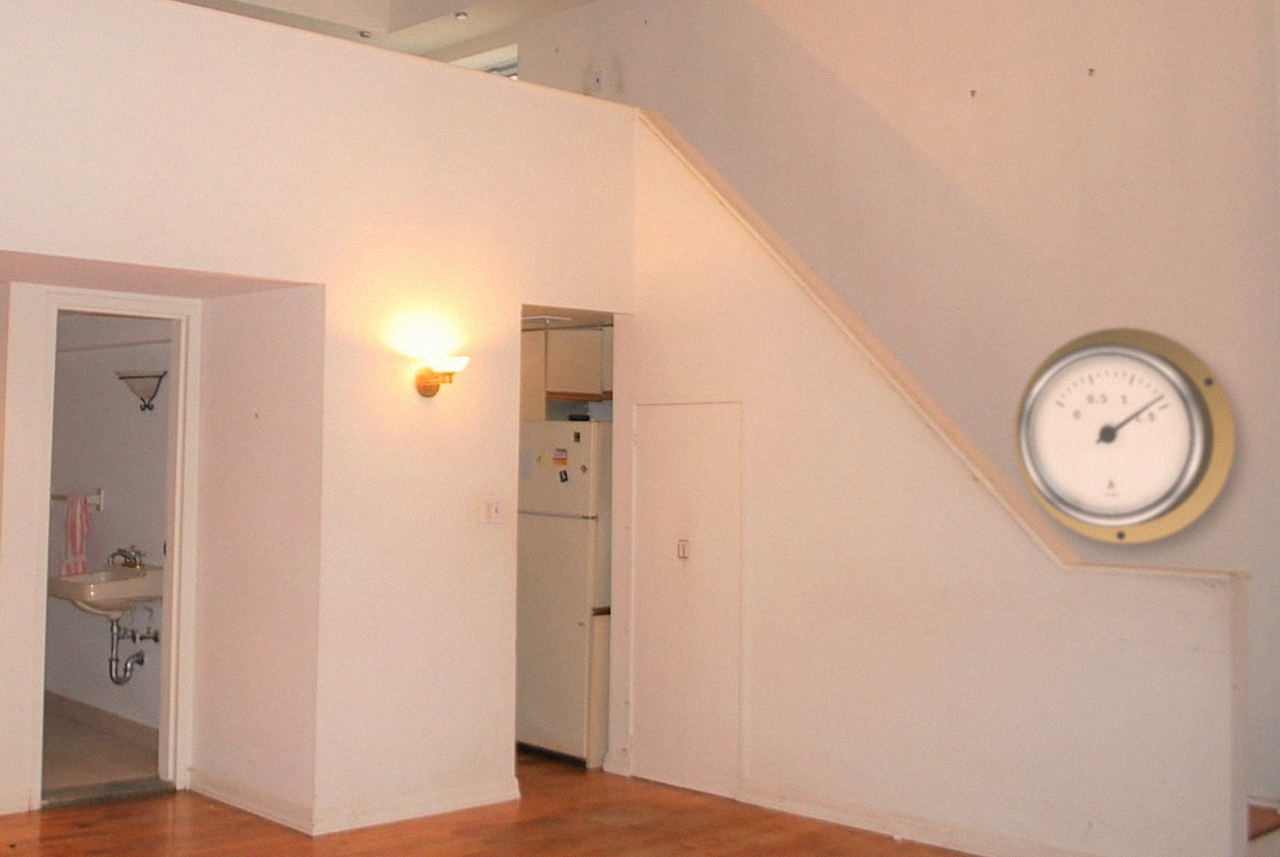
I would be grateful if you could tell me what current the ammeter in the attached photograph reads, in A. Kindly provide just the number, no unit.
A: 1.4
